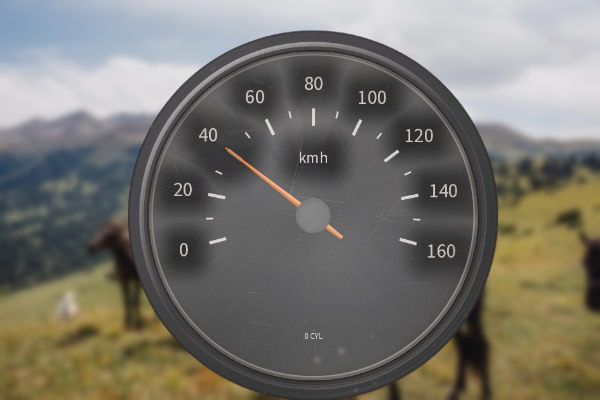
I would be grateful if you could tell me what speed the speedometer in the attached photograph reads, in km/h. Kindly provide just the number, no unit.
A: 40
